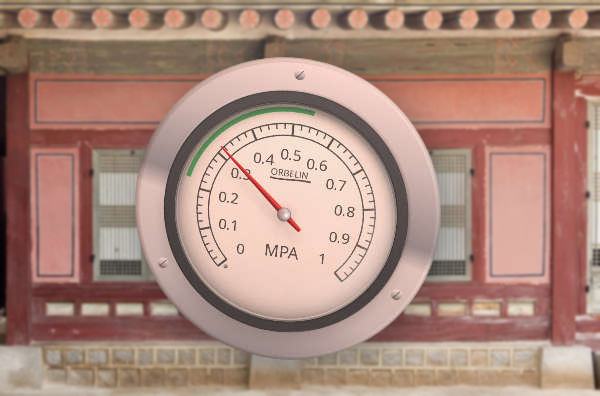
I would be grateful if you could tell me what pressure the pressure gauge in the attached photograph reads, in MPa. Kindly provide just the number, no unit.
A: 0.32
